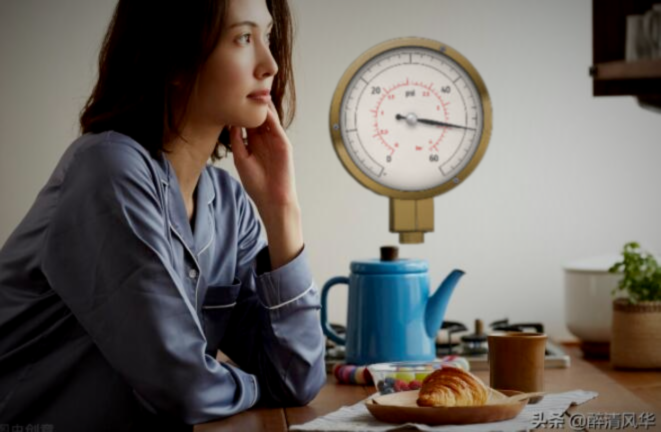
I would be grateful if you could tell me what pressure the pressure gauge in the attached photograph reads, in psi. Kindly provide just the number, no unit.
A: 50
